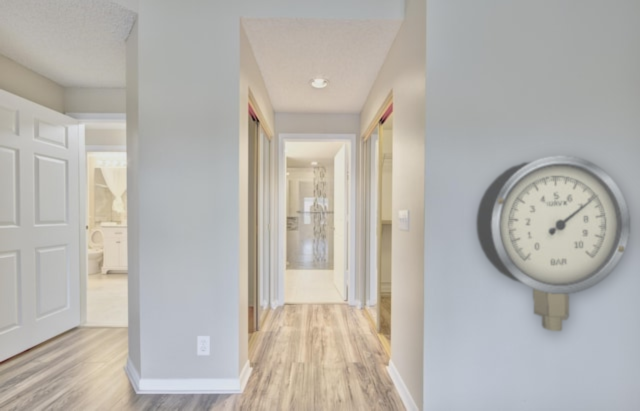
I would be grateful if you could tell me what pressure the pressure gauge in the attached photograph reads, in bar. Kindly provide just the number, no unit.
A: 7
